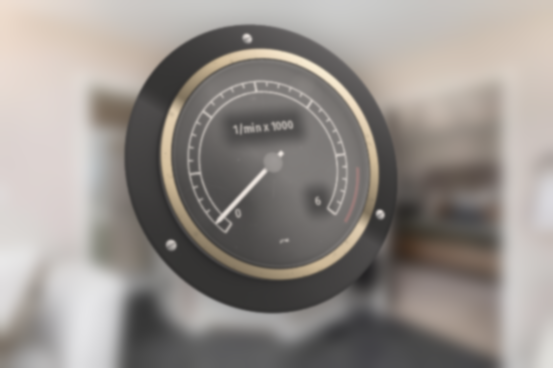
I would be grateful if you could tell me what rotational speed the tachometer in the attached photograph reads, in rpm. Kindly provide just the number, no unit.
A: 200
